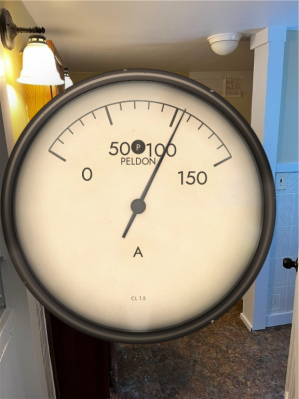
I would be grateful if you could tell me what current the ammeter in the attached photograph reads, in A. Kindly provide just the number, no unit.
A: 105
